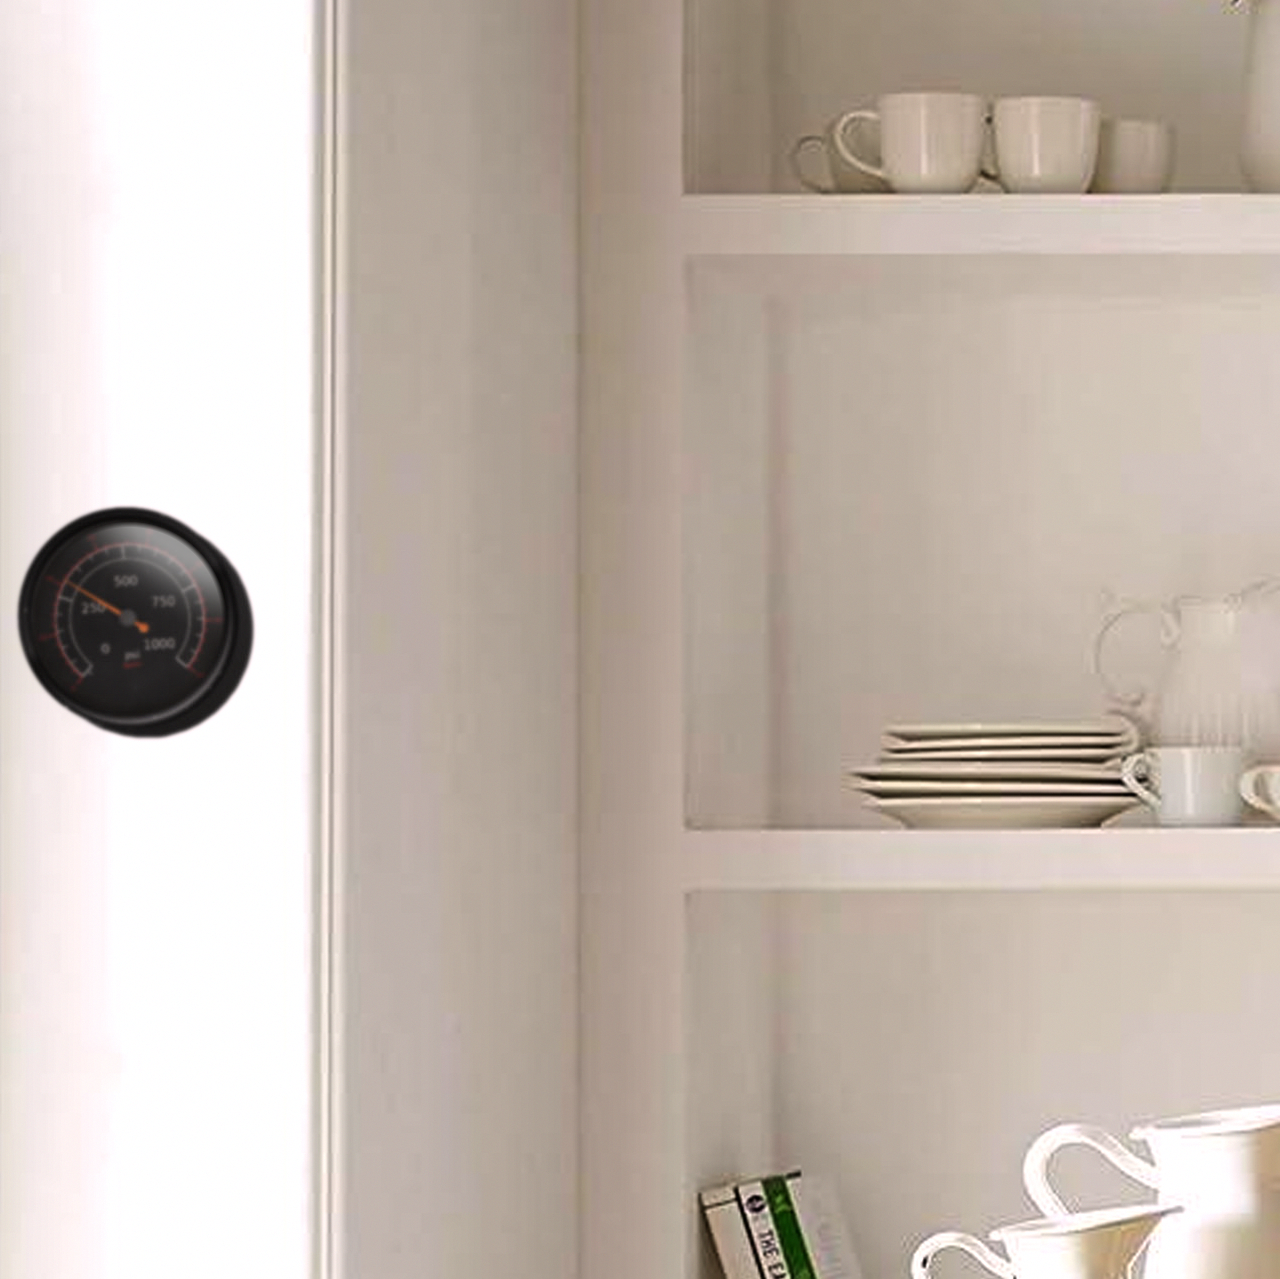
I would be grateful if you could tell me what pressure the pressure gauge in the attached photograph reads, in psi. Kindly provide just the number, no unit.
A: 300
